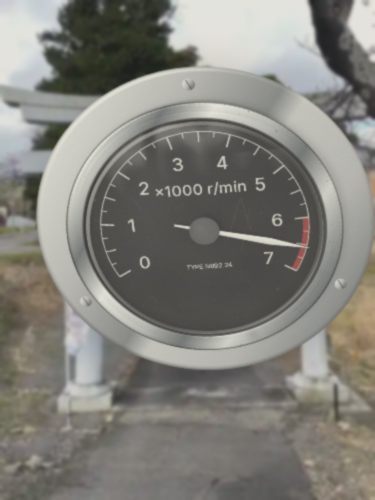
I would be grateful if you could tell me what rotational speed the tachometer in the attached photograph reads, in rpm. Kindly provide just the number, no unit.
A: 6500
